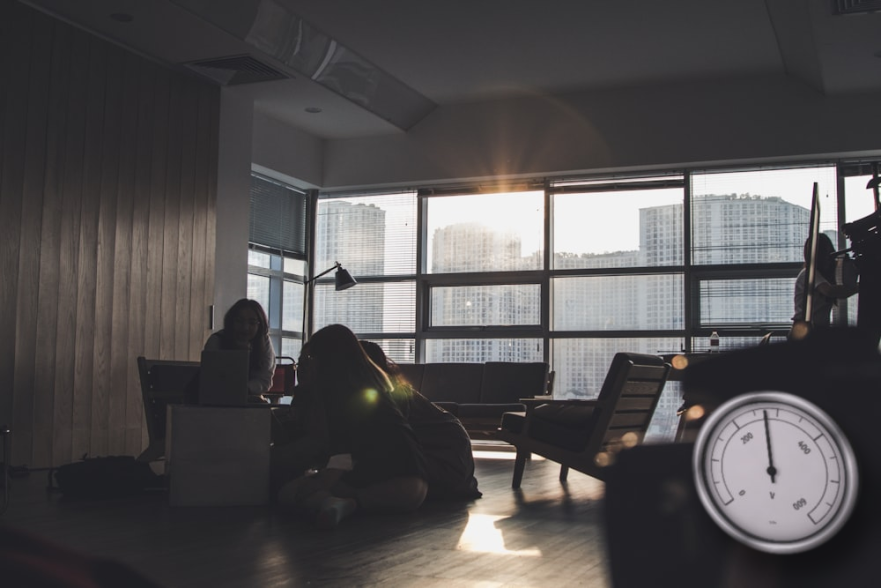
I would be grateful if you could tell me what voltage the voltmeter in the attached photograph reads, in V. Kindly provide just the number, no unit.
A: 275
